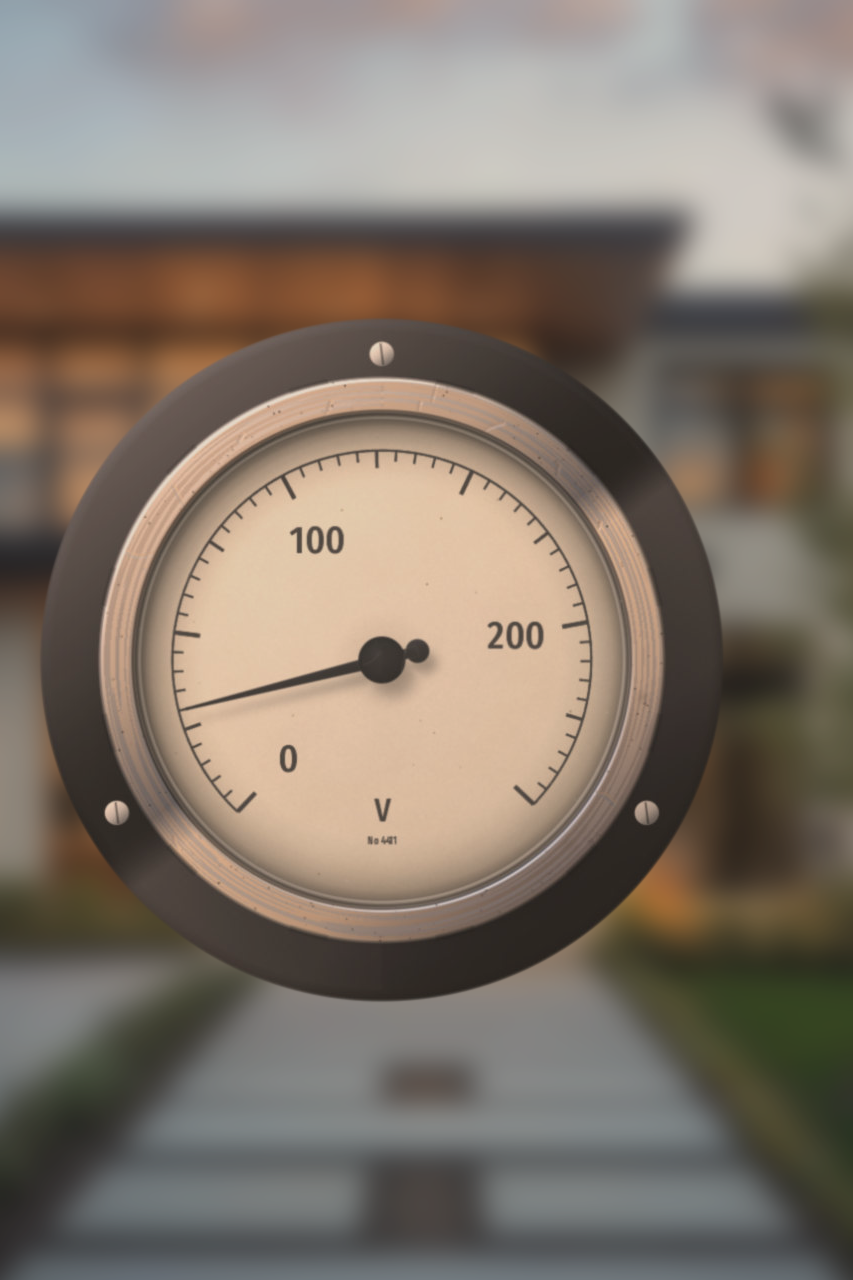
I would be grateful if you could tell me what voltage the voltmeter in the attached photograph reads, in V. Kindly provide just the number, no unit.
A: 30
